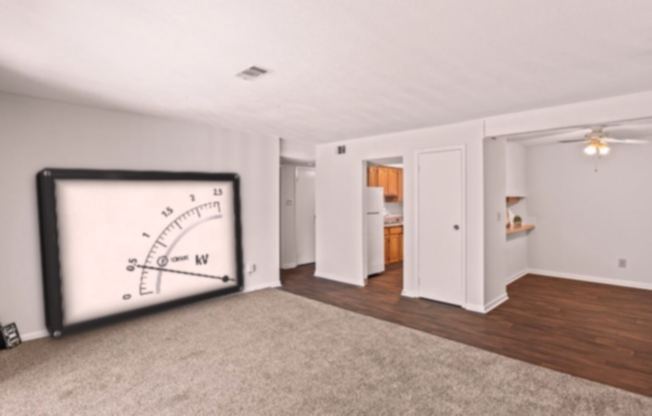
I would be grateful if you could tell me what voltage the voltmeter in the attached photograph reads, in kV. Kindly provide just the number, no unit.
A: 0.5
